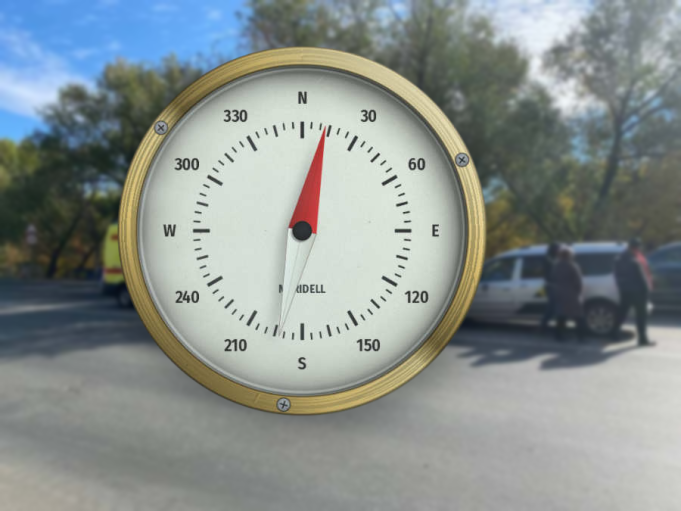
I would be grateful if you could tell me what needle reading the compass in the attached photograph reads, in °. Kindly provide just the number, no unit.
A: 12.5
